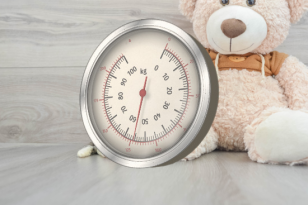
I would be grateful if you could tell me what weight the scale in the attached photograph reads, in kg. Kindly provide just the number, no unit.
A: 55
